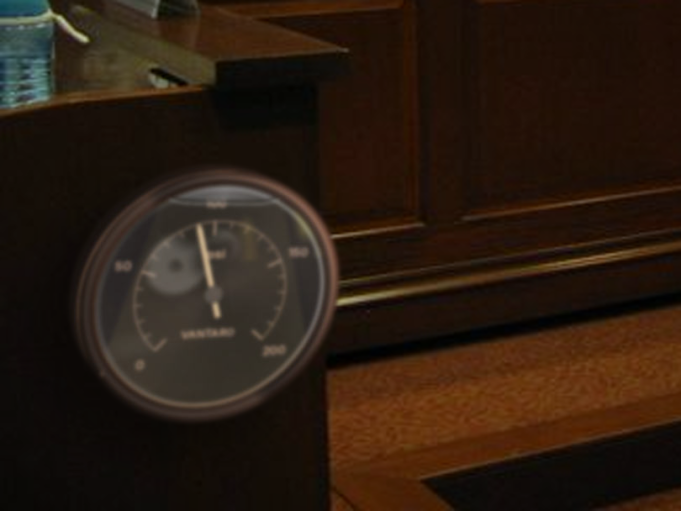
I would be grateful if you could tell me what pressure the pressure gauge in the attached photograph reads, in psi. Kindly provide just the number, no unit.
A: 90
